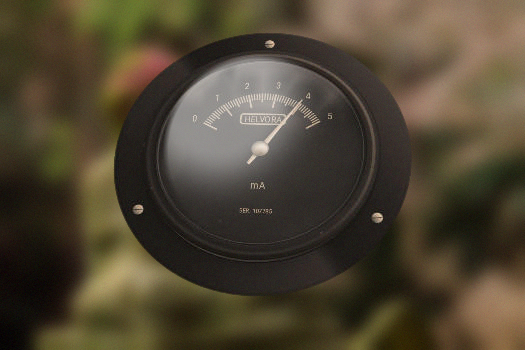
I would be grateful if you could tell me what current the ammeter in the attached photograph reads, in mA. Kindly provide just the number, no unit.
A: 4
